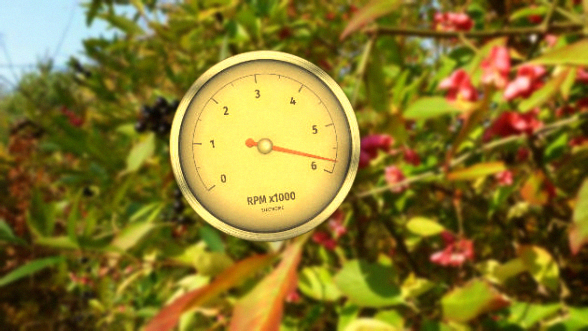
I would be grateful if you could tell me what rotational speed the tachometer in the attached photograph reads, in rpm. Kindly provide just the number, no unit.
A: 5750
